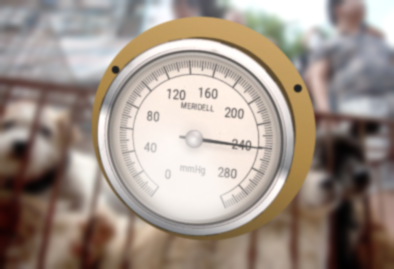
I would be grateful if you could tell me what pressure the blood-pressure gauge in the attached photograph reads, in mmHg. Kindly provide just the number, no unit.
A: 240
